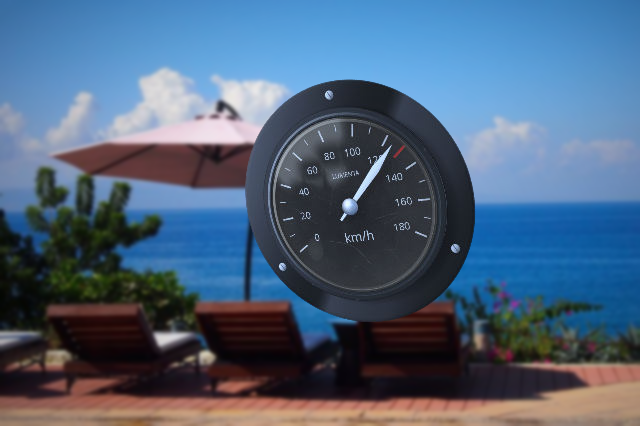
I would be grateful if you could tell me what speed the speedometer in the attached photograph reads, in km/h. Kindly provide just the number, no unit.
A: 125
